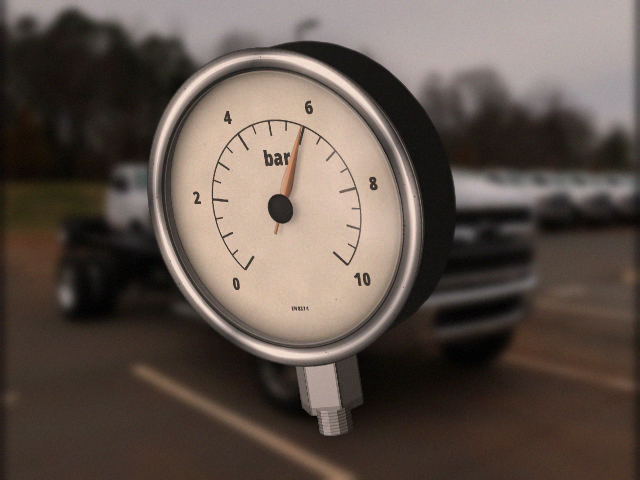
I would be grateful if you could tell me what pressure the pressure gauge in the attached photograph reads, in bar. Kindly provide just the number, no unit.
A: 6
